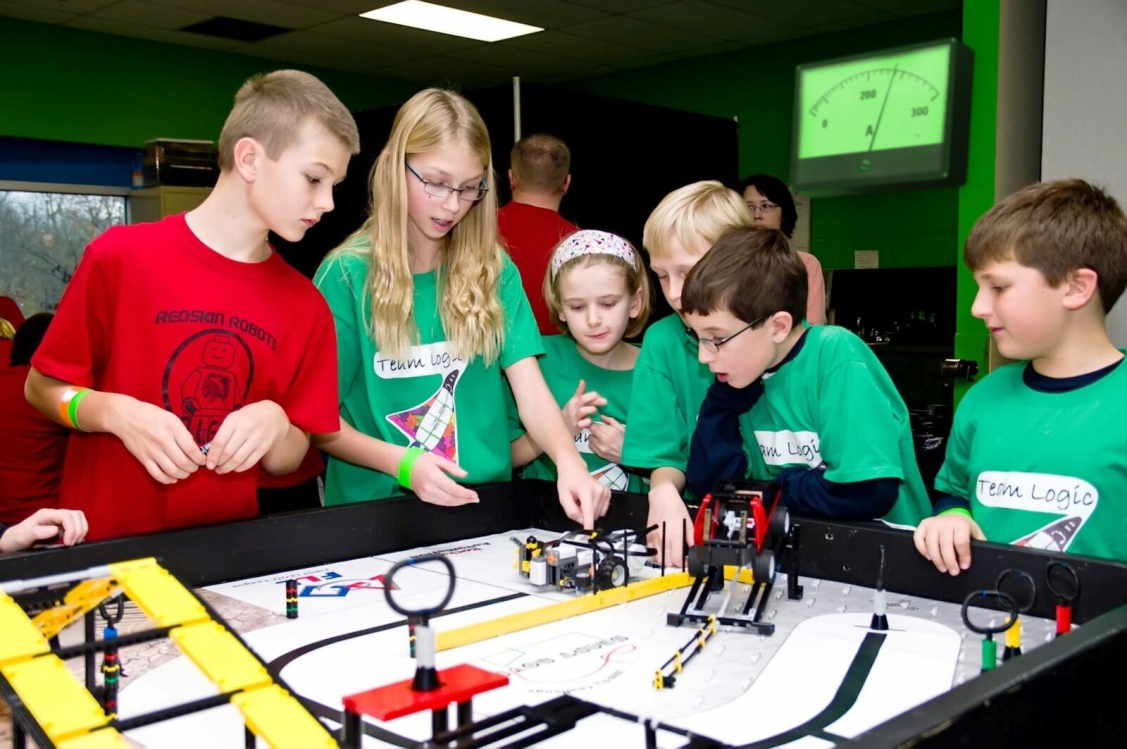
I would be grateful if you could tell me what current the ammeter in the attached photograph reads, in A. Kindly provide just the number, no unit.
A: 240
